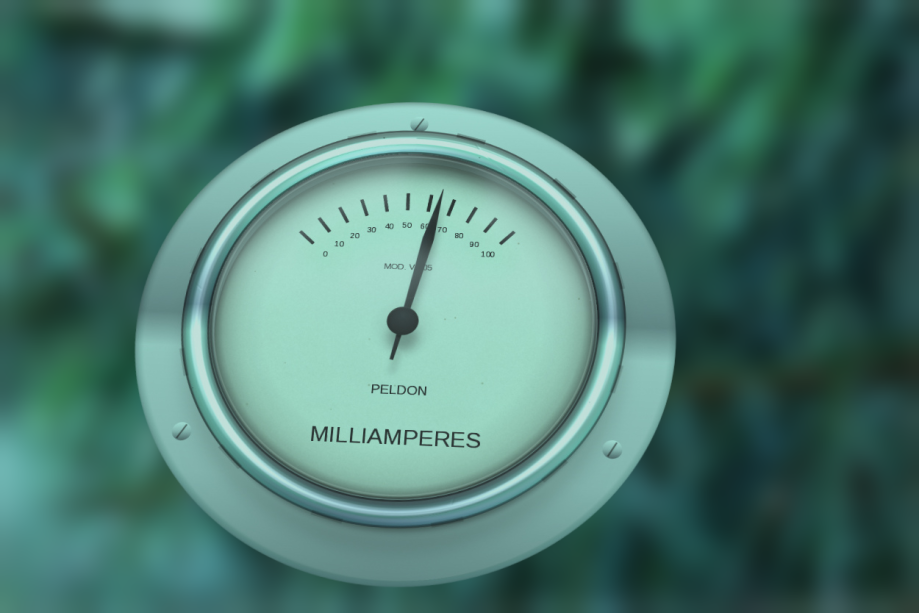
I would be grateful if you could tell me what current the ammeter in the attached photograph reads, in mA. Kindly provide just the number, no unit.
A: 65
